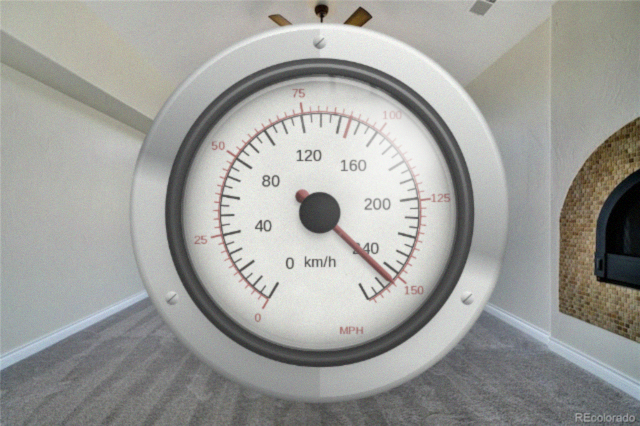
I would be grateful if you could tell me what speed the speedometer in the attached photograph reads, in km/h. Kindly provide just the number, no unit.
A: 245
